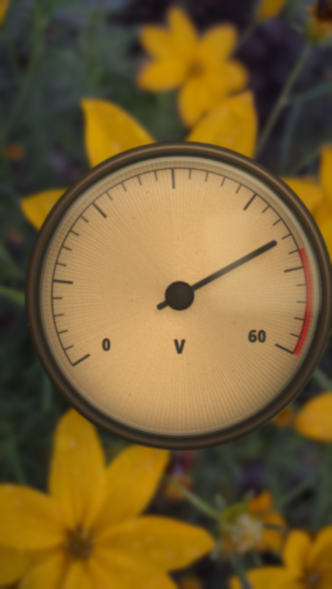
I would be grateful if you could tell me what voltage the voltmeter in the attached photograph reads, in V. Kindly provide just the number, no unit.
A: 46
